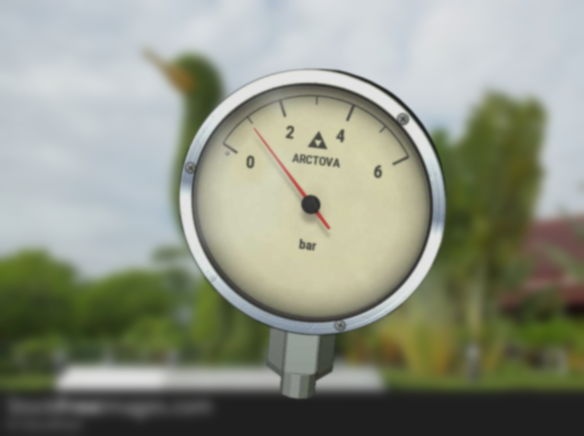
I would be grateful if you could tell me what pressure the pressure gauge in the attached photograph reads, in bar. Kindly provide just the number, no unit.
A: 1
